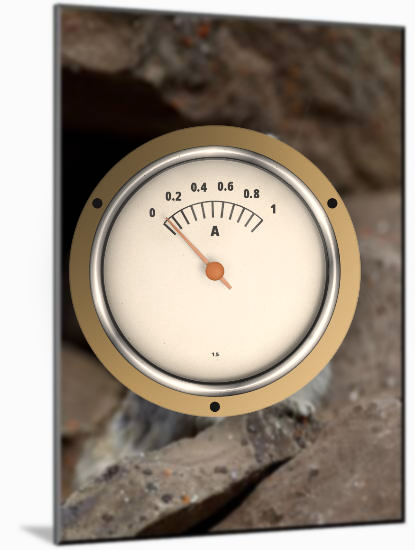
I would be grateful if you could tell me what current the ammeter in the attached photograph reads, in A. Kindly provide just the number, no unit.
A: 0.05
